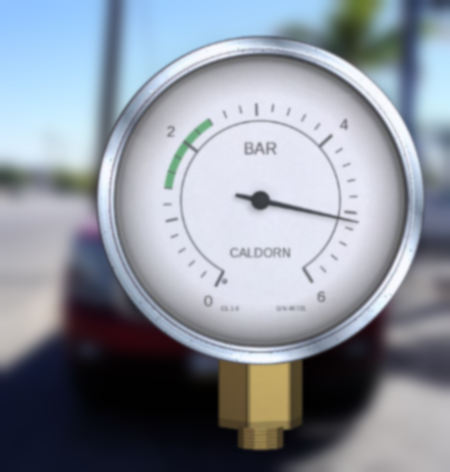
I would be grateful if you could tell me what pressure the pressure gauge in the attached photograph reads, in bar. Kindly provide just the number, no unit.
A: 5.1
